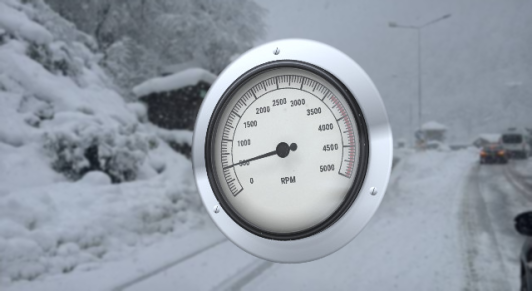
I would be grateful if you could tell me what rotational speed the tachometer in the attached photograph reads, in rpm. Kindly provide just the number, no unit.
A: 500
